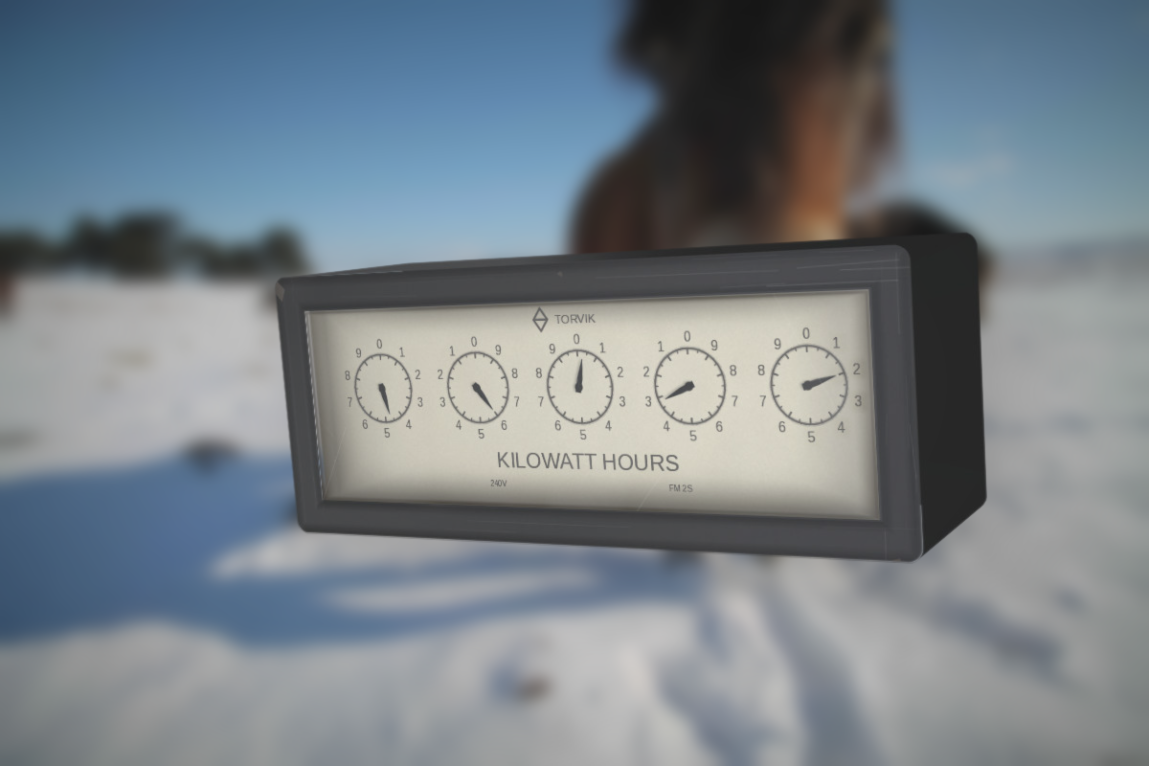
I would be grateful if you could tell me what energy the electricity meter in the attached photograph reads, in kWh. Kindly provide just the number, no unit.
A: 46032
